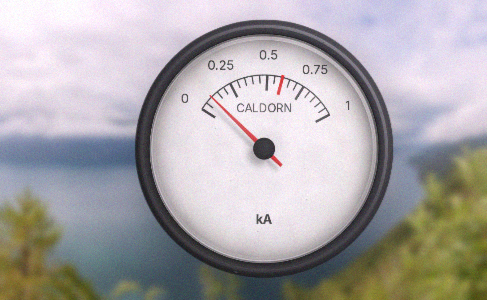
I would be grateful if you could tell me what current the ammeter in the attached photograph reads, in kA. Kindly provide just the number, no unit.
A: 0.1
